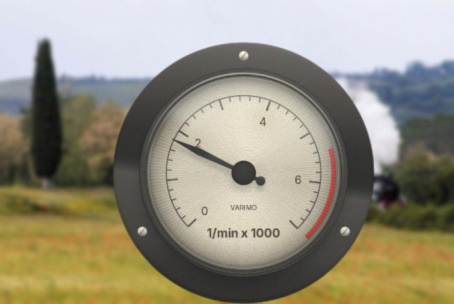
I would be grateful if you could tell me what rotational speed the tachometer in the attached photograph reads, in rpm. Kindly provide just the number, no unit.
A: 1800
